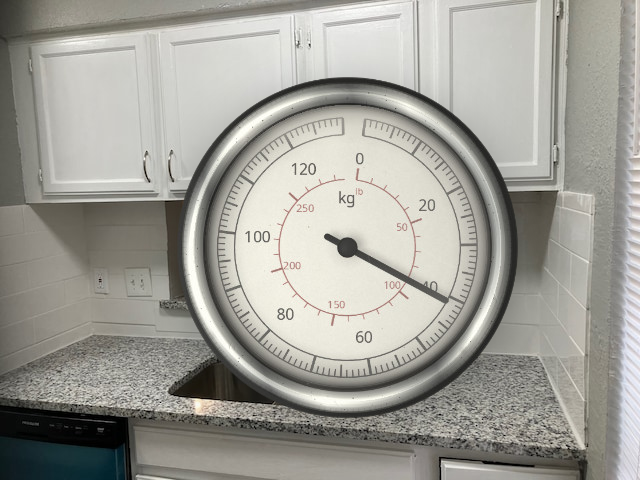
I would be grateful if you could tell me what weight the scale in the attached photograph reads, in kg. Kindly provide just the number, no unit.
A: 41
